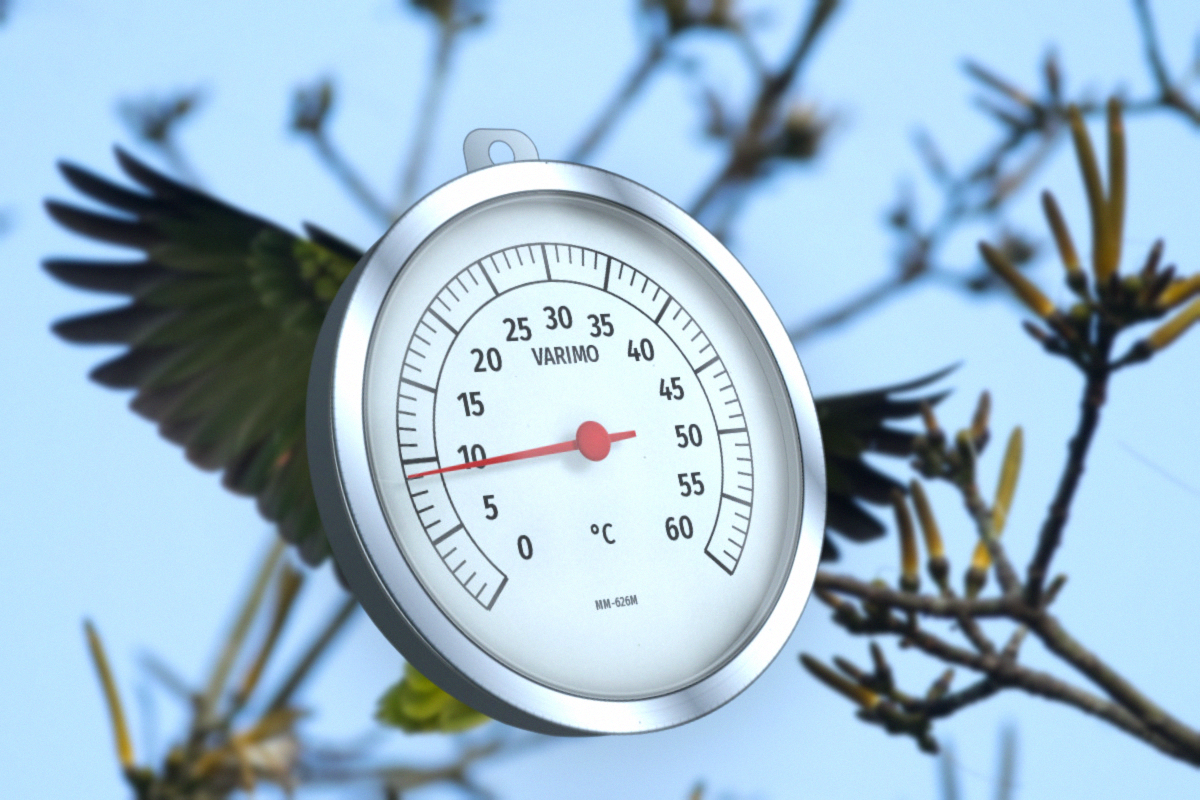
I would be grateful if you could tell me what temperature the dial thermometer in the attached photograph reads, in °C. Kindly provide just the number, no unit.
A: 9
